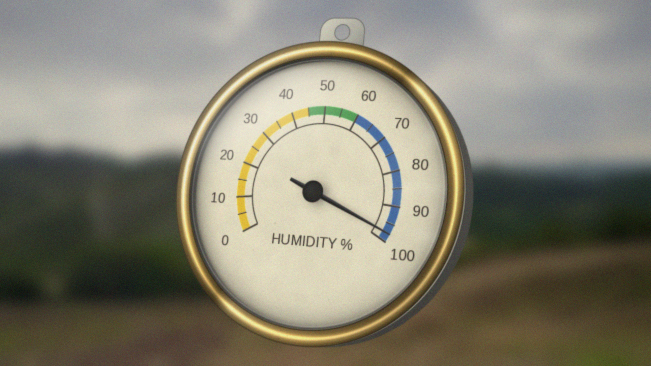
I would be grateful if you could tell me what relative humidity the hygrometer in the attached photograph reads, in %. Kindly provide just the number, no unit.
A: 97.5
